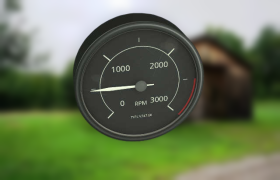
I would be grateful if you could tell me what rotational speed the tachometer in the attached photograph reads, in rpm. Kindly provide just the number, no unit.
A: 500
